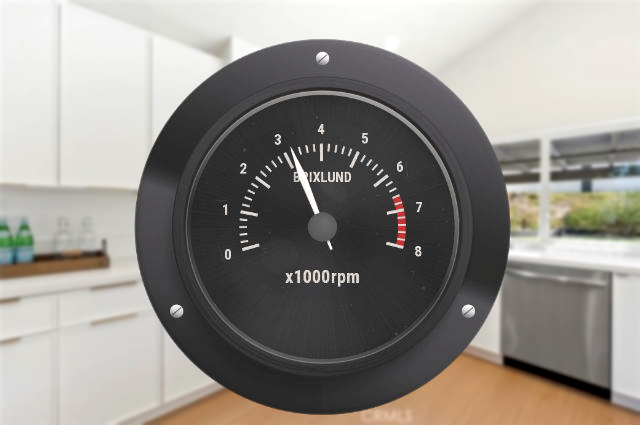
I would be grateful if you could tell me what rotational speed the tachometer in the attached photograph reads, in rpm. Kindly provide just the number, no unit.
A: 3200
